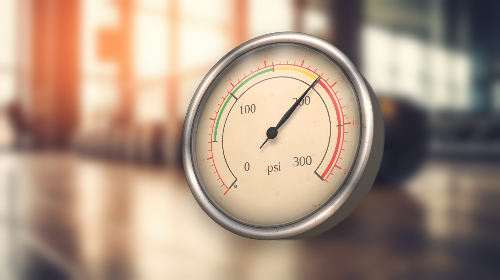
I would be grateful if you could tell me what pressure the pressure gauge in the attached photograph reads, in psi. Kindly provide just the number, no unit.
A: 200
